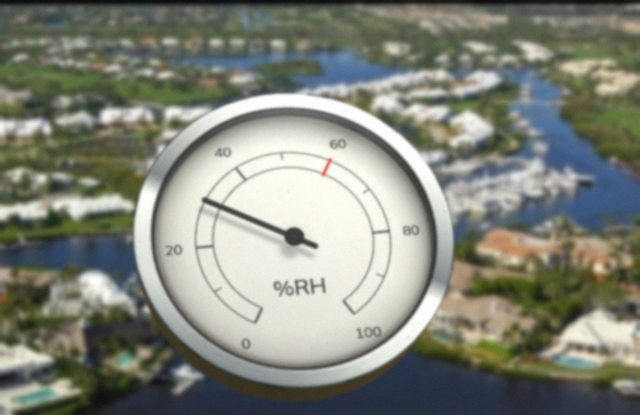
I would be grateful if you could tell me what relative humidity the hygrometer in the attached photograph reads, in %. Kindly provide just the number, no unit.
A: 30
